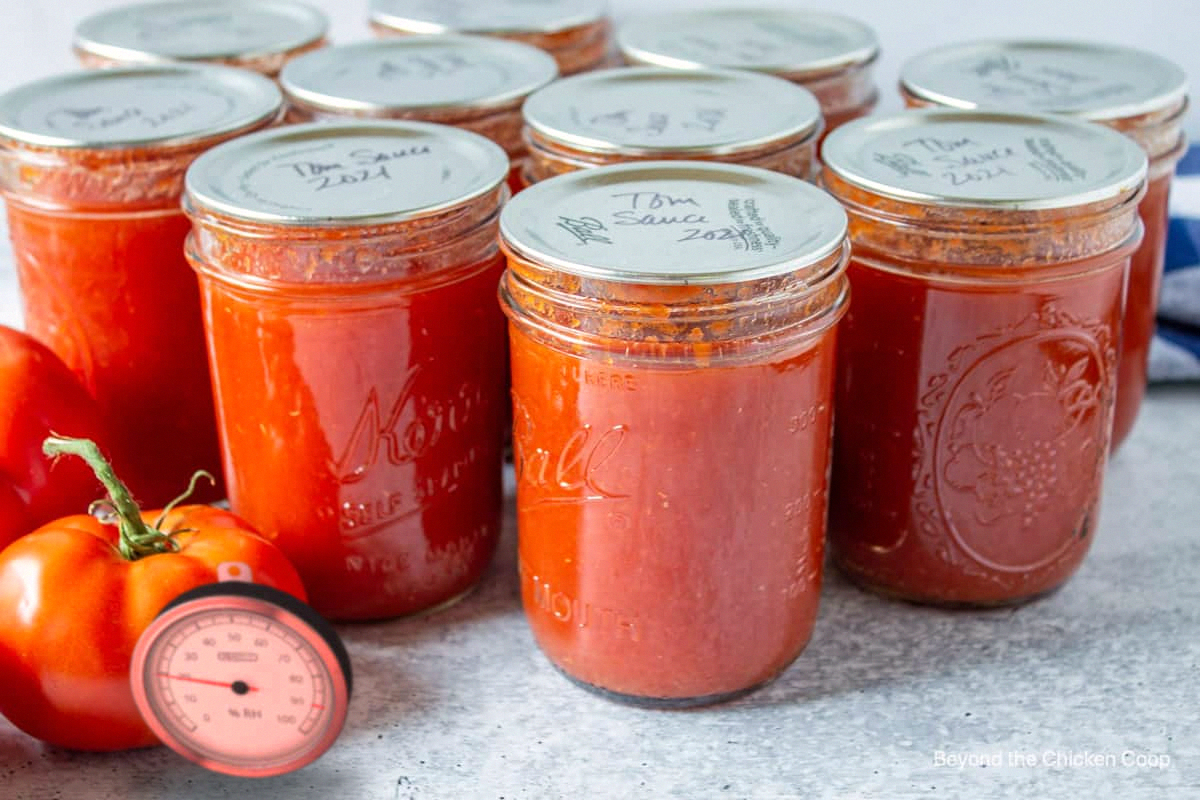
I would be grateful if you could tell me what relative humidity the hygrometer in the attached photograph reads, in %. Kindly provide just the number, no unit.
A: 20
